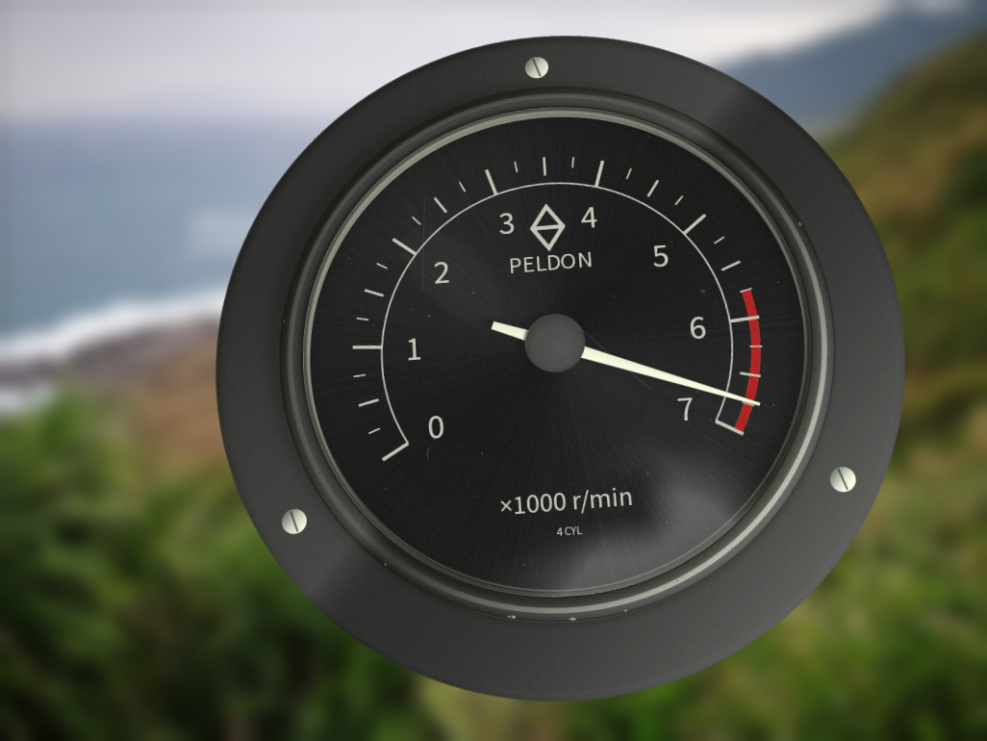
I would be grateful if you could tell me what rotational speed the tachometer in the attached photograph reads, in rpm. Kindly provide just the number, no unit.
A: 6750
